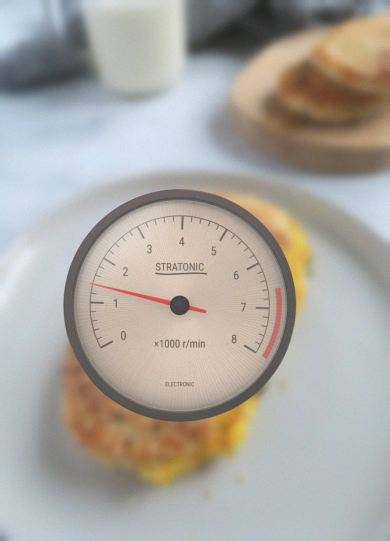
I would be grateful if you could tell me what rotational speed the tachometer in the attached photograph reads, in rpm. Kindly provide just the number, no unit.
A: 1400
